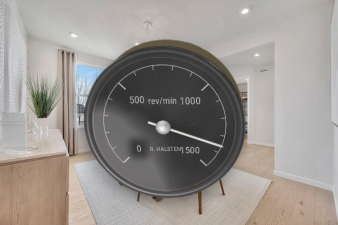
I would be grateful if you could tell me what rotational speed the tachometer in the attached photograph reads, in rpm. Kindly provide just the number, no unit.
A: 1350
